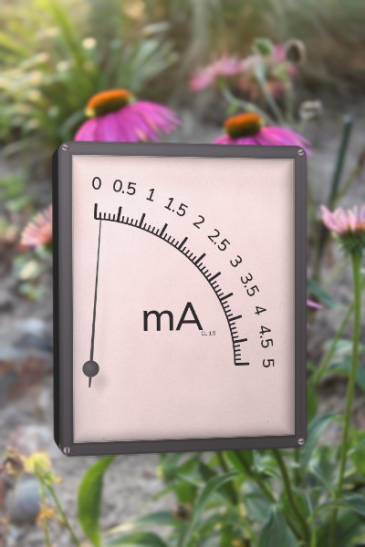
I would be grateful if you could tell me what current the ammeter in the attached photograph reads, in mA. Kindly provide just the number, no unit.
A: 0.1
